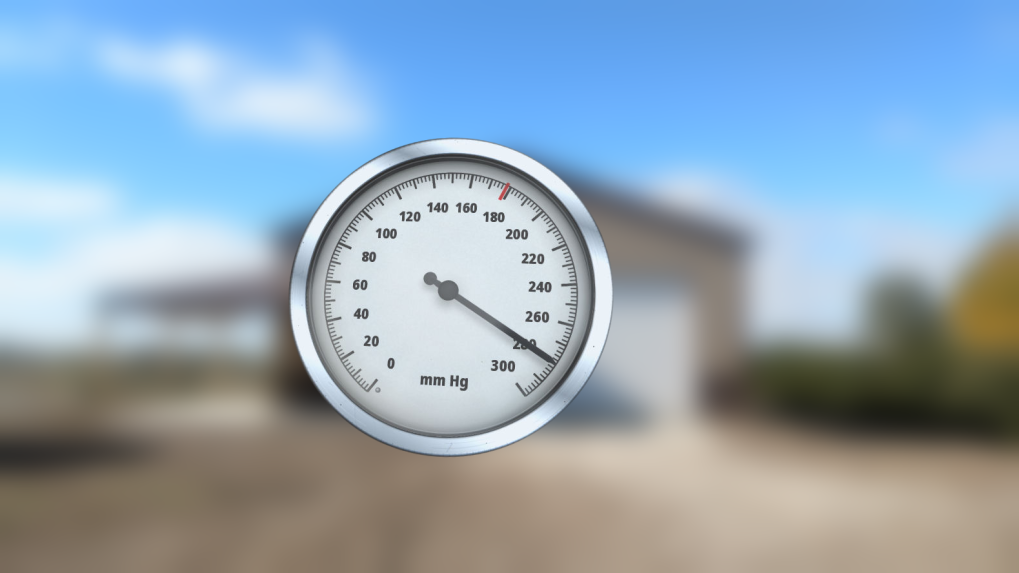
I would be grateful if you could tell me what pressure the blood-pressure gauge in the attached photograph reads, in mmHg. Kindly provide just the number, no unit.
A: 280
